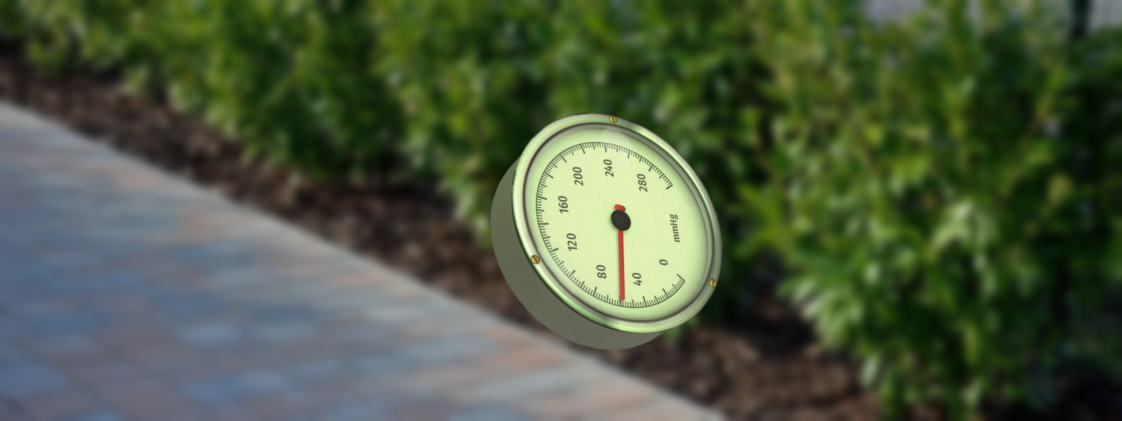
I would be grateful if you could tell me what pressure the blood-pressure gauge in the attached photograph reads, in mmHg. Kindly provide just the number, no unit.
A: 60
